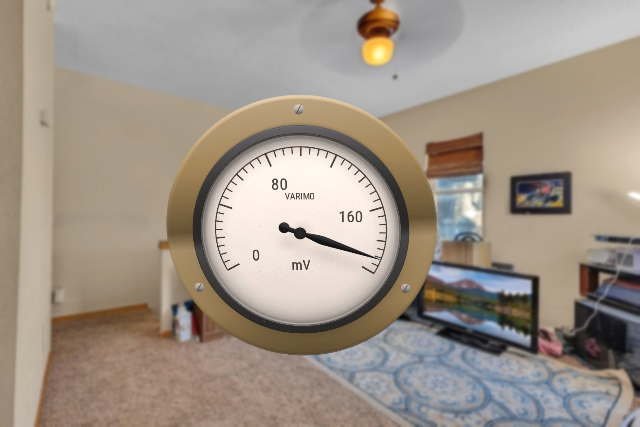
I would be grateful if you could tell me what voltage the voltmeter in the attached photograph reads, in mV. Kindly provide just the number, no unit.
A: 190
